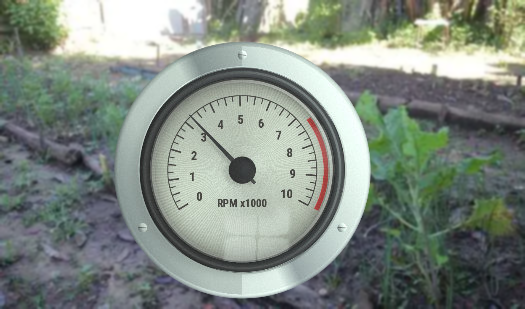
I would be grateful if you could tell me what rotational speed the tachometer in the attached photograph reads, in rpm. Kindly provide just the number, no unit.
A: 3250
